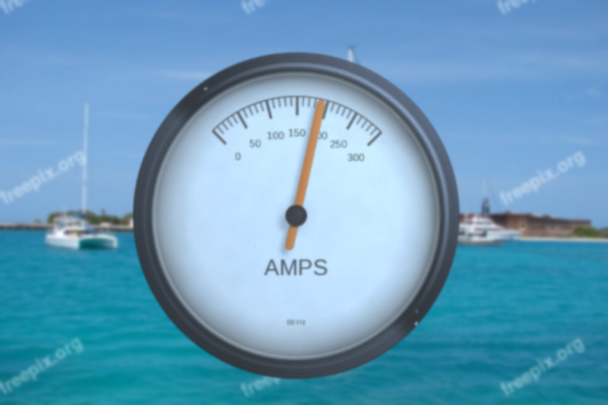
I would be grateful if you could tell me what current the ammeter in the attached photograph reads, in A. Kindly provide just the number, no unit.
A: 190
